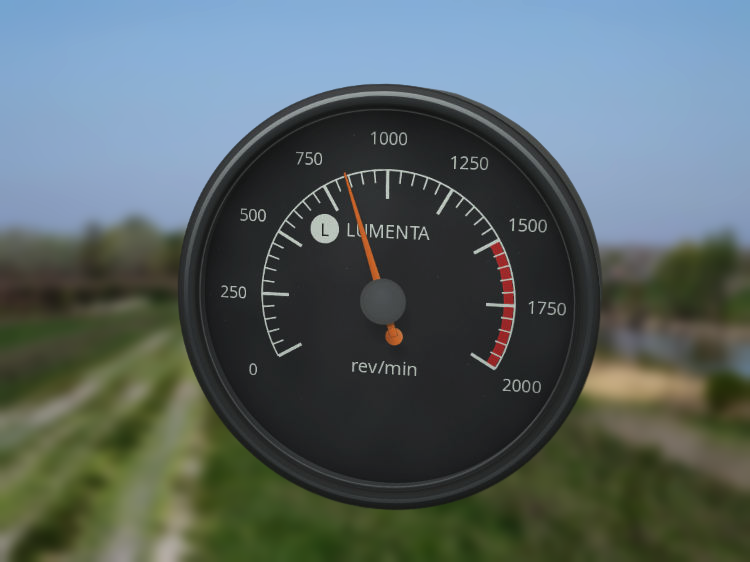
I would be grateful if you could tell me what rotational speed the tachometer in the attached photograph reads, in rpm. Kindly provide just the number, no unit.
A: 850
